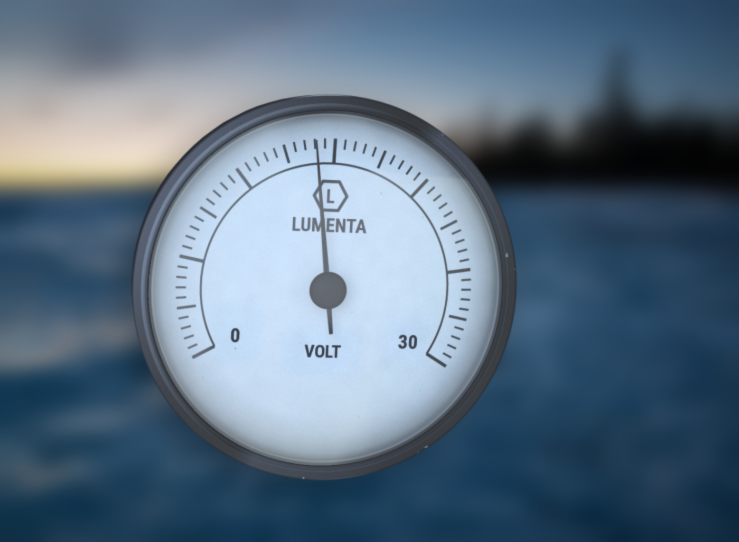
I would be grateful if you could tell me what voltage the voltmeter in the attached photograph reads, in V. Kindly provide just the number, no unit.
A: 14
